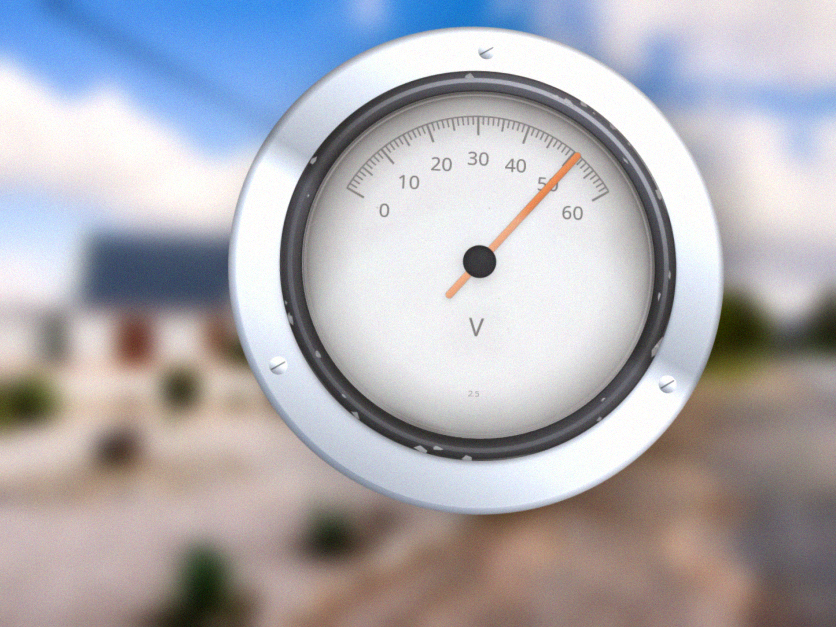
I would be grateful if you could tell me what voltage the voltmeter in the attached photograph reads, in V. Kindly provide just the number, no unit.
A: 51
